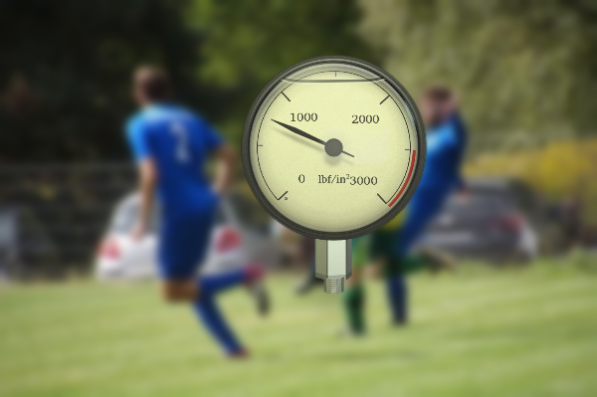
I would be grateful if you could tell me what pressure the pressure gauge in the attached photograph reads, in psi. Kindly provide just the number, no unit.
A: 750
